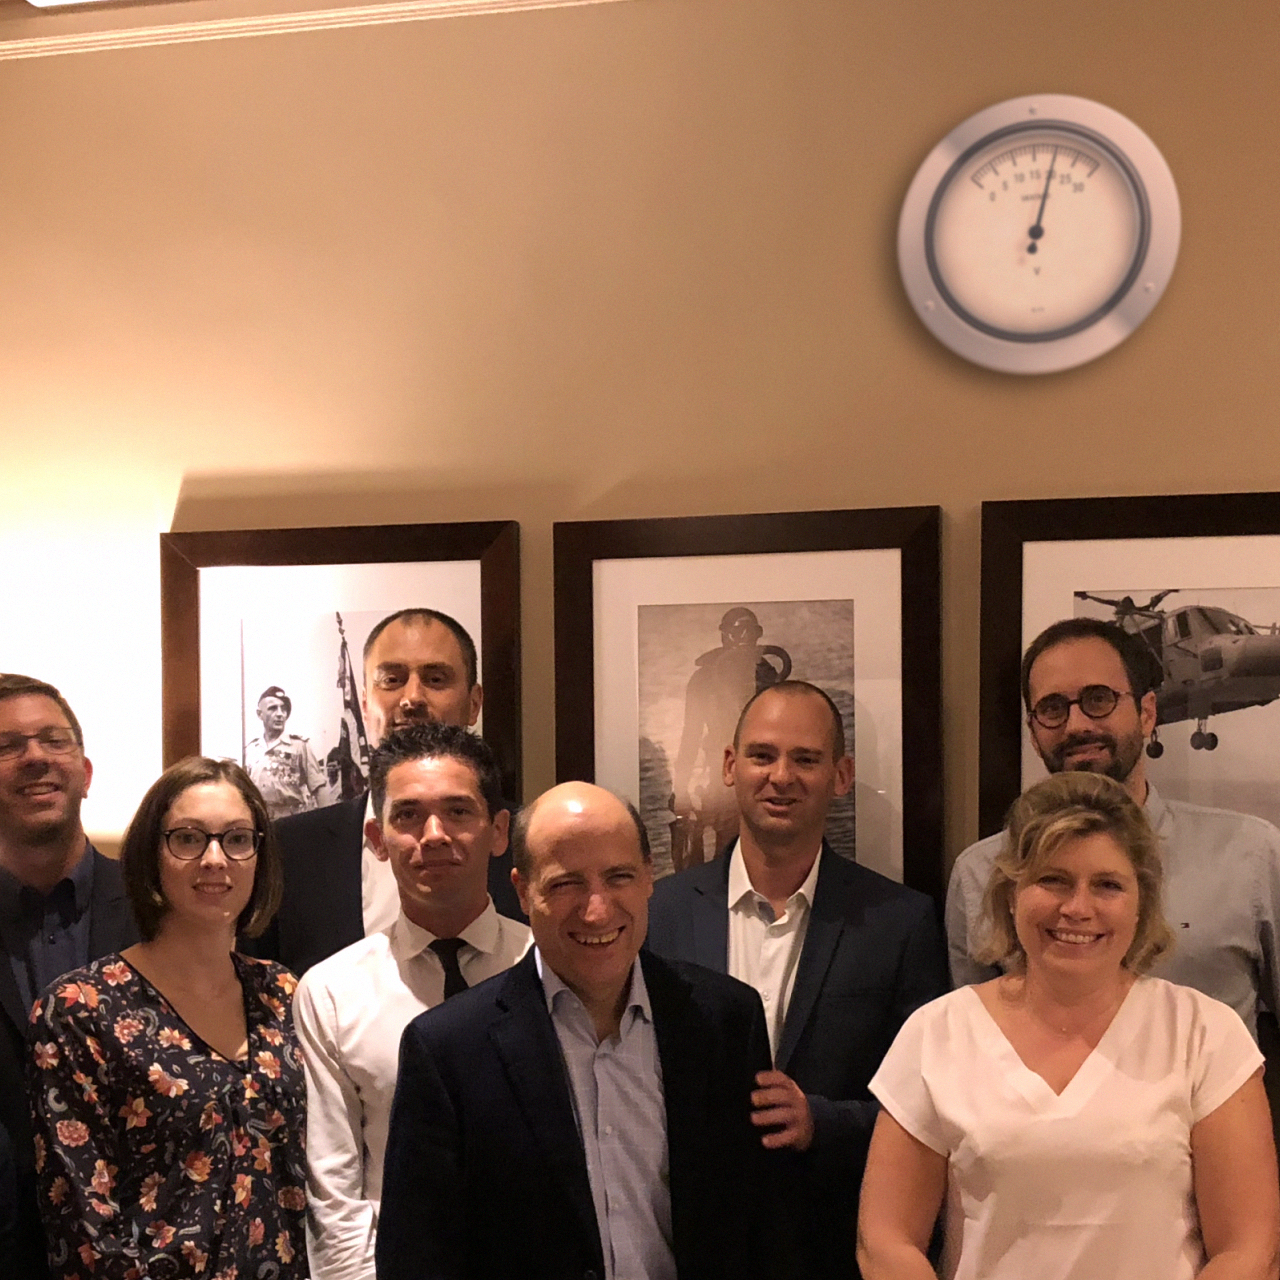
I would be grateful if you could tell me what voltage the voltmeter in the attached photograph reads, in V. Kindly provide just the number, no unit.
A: 20
